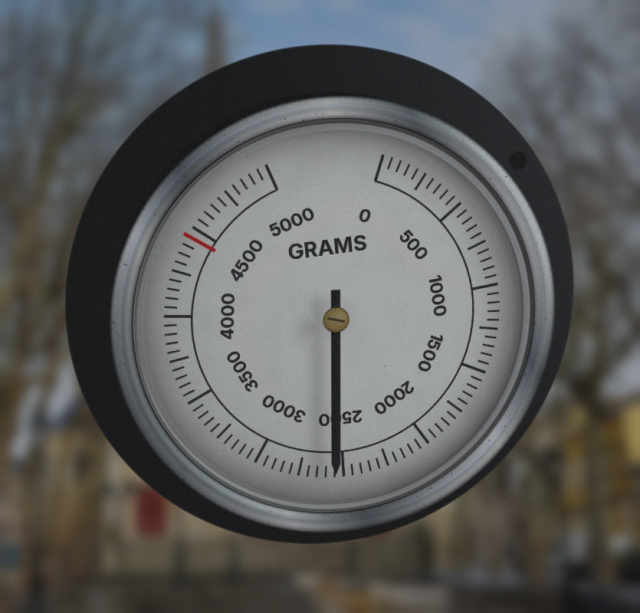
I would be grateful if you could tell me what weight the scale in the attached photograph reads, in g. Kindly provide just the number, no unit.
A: 2550
